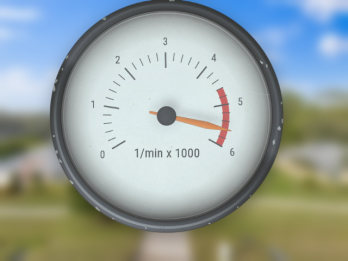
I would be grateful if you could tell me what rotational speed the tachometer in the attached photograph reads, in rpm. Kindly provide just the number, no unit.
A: 5600
